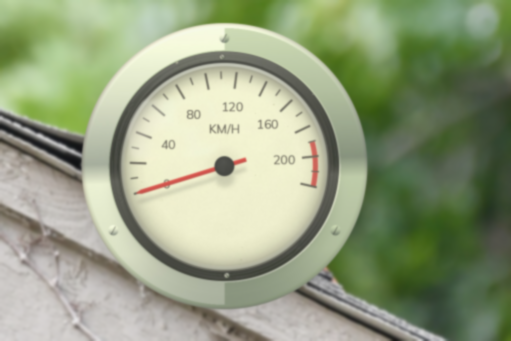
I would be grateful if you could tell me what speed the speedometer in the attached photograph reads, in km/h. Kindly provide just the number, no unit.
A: 0
